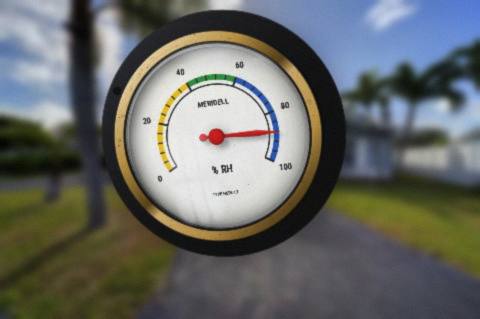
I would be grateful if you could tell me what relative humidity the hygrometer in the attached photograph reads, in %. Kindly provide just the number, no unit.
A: 88
